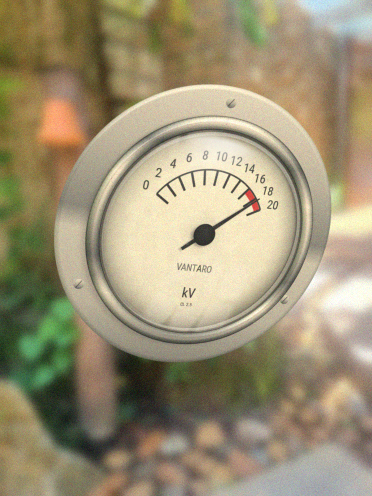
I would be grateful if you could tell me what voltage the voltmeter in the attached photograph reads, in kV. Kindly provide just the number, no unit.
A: 18
